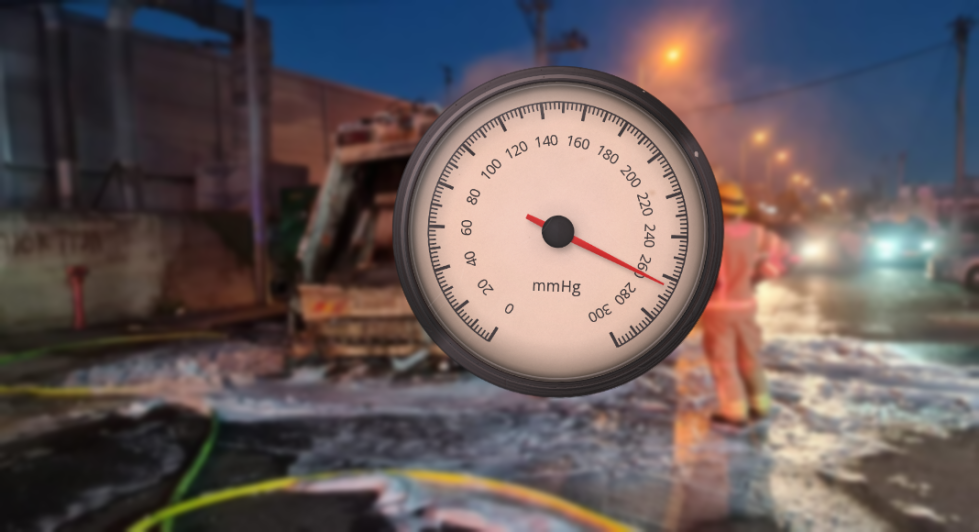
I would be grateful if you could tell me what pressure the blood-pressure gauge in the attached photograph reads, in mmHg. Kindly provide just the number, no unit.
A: 264
